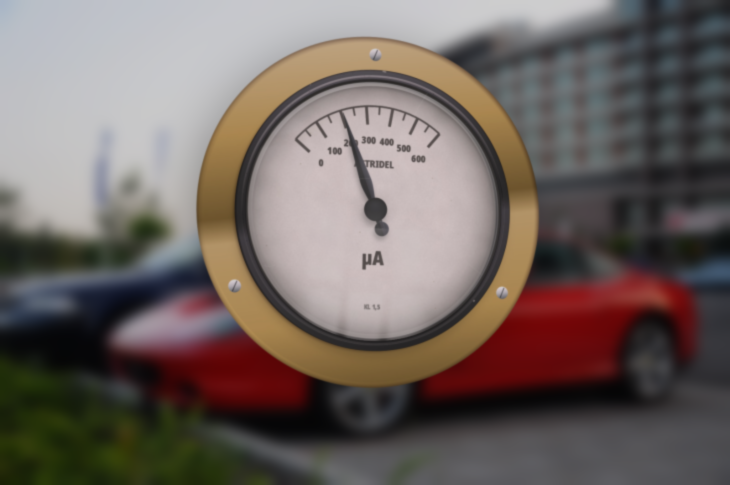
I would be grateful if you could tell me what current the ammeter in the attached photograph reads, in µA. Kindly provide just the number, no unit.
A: 200
